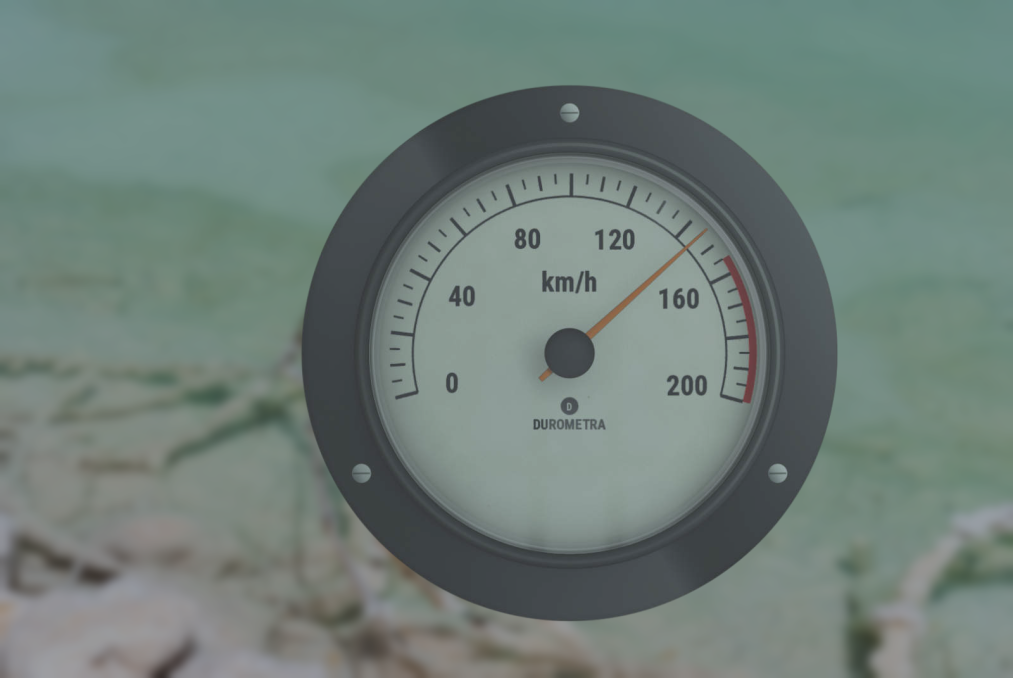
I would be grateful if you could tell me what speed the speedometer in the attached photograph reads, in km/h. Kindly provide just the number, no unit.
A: 145
